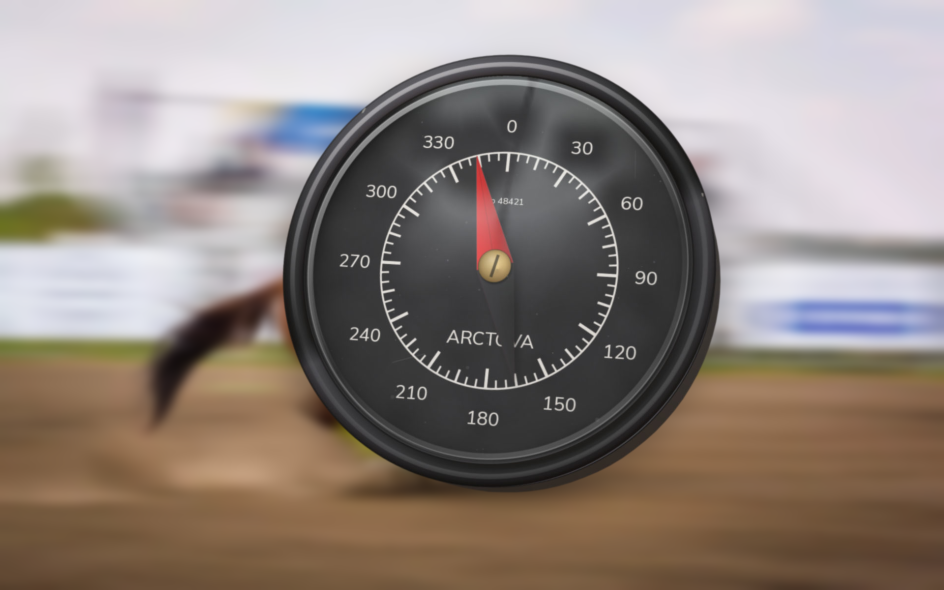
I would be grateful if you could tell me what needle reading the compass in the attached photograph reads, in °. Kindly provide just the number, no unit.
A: 345
